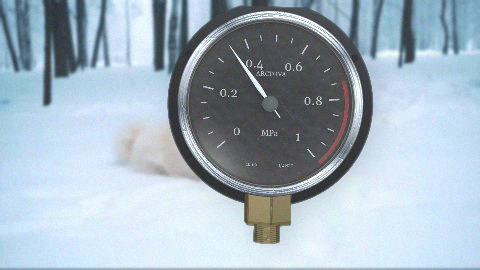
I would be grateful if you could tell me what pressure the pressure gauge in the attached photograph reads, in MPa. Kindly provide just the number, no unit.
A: 0.35
